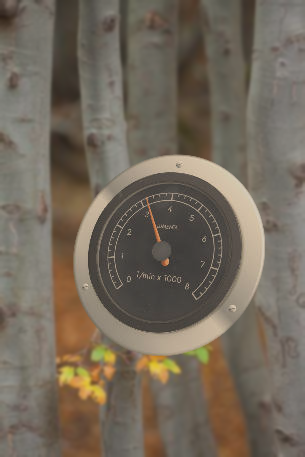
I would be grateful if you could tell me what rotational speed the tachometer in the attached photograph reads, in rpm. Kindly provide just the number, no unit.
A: 3200
